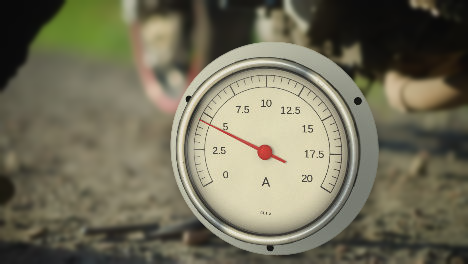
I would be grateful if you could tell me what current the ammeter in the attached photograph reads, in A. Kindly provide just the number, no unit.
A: 4.5
